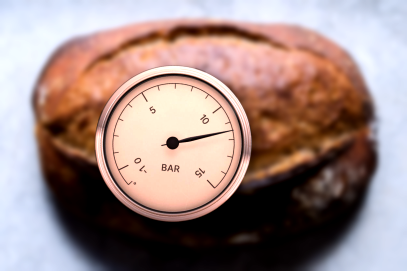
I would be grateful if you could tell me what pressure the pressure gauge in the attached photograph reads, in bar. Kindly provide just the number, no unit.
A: 11.5
